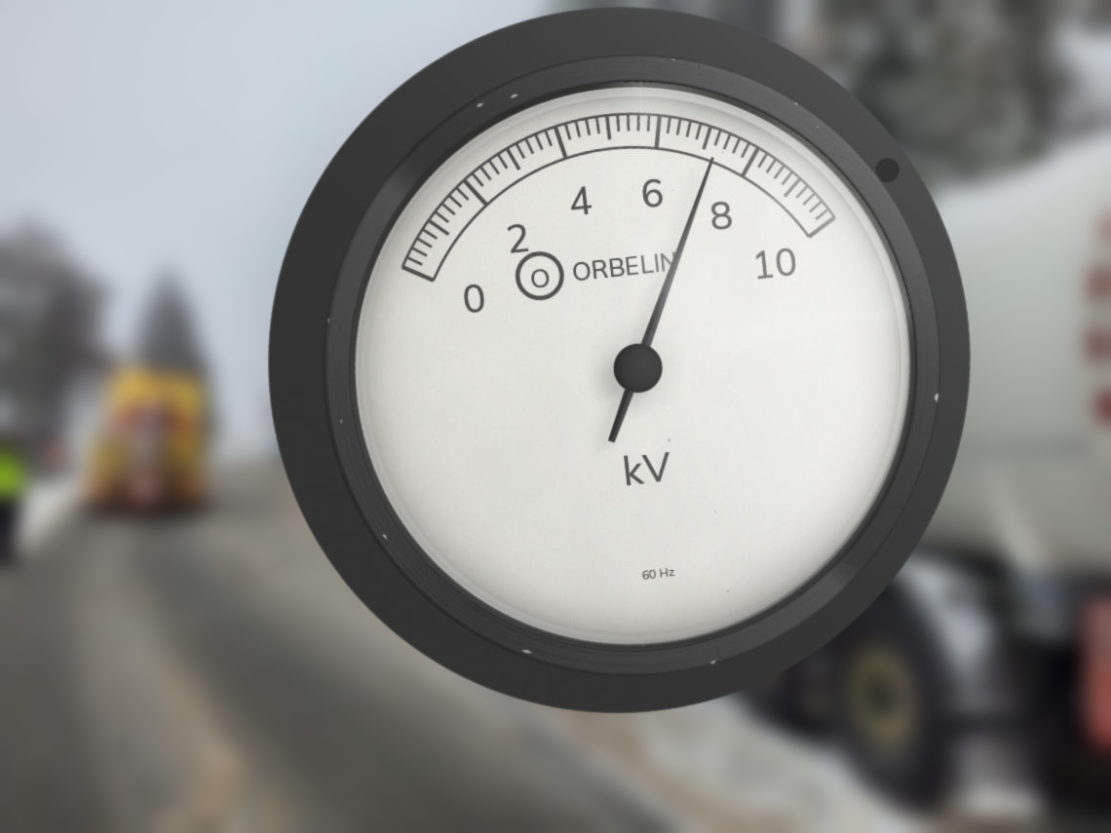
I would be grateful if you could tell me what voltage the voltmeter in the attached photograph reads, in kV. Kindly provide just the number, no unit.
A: 7.2
